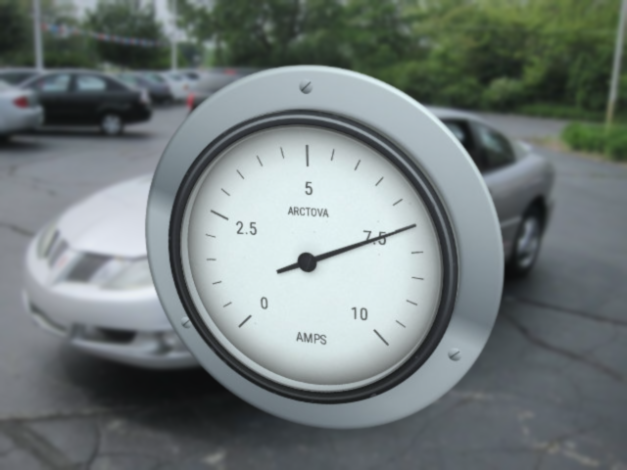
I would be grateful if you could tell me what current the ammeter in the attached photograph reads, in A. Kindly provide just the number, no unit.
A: 7.5
